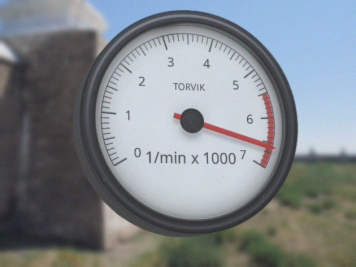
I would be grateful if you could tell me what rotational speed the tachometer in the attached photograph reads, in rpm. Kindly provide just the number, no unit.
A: 6600
